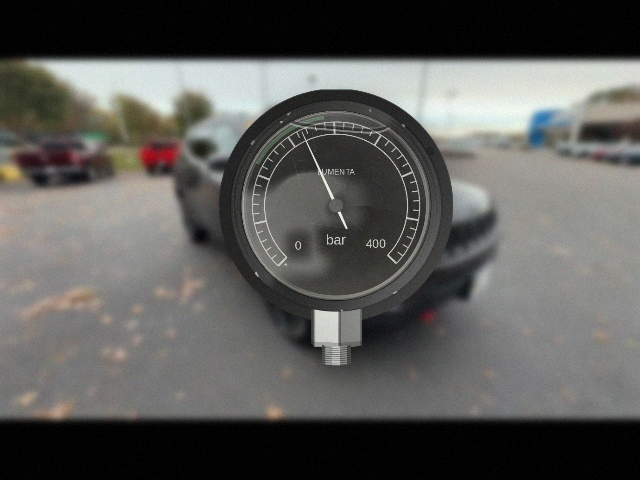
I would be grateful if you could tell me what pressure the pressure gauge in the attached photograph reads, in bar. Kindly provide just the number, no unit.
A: 165
